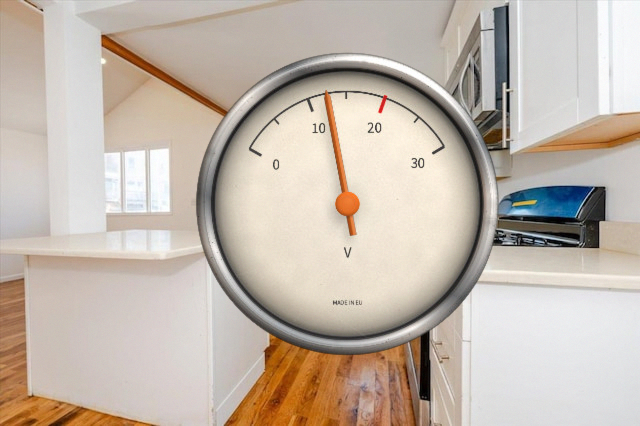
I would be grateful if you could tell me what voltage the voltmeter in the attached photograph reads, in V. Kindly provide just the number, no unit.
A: 12.5
